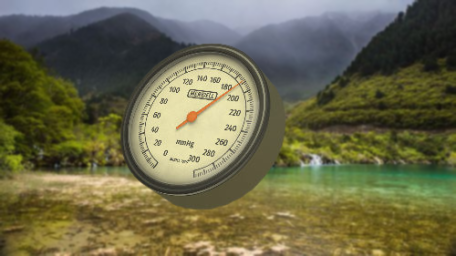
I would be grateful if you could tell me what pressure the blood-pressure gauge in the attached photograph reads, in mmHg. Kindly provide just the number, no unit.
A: 190
